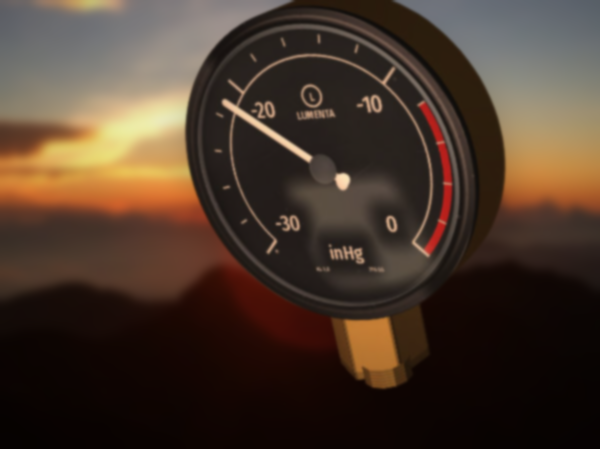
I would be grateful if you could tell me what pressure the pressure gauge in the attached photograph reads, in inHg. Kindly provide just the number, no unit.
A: -21
